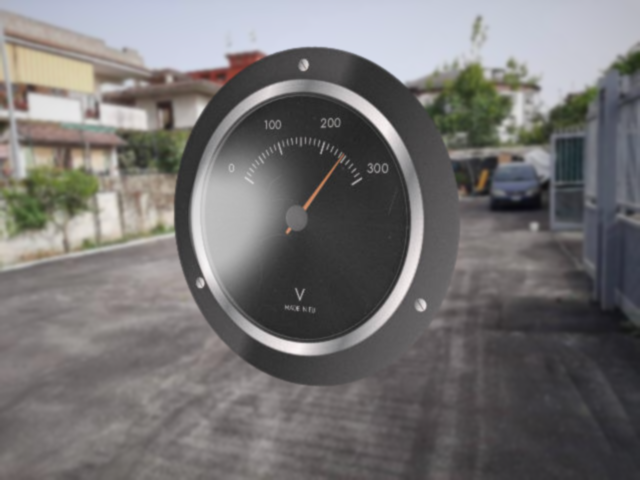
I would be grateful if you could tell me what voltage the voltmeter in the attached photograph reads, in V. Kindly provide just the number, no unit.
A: 250
